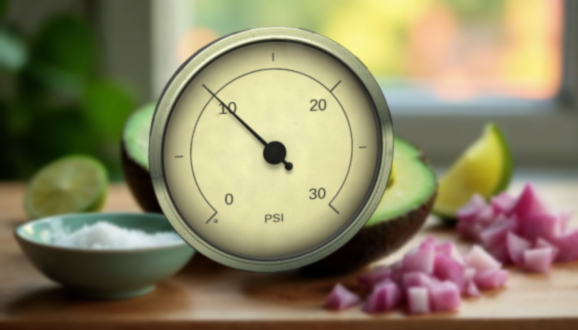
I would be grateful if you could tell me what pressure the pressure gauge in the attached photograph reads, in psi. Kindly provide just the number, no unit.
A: 10
